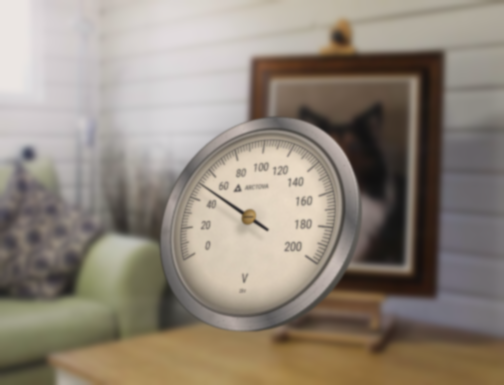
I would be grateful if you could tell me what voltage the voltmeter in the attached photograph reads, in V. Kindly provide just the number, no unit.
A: 50
